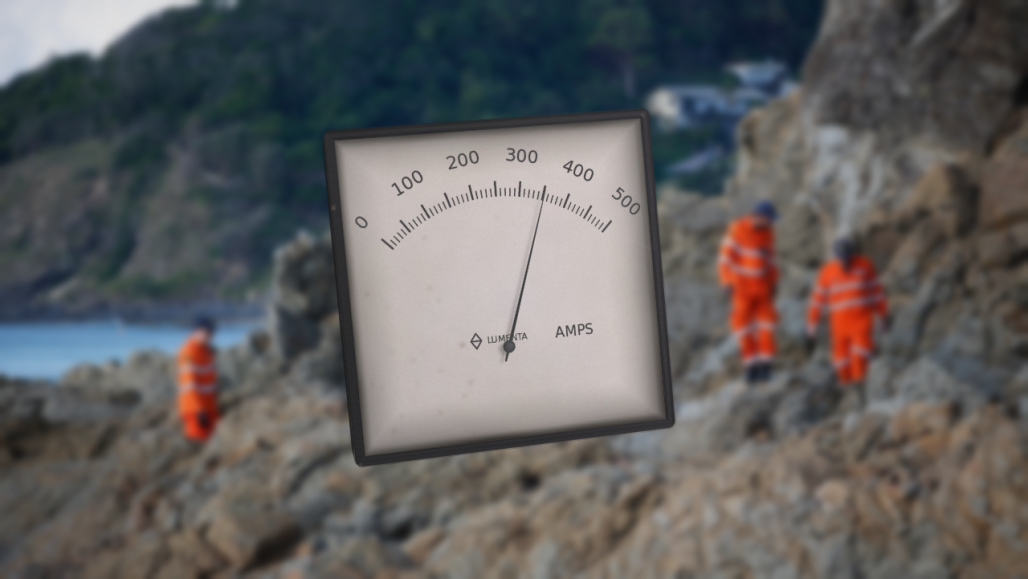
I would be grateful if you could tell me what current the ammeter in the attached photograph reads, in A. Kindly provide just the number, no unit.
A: 350
